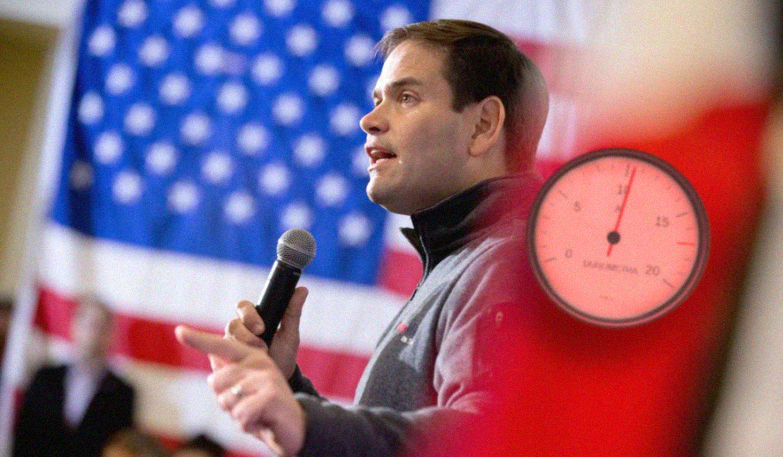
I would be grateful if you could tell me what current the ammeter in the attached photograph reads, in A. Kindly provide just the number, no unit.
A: 10.5
